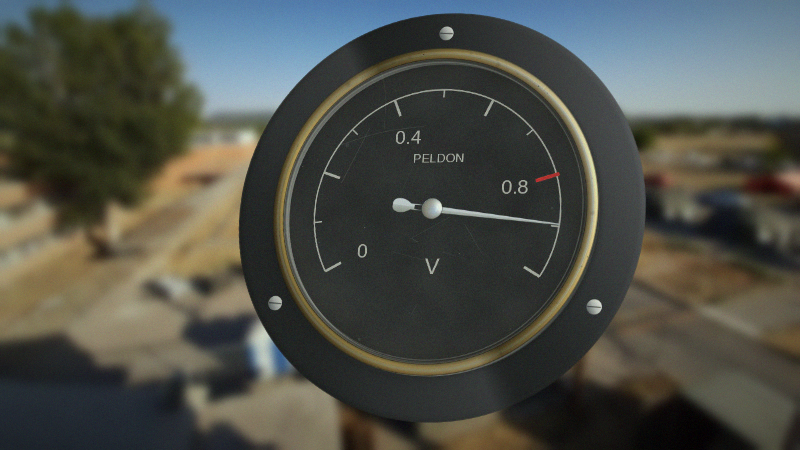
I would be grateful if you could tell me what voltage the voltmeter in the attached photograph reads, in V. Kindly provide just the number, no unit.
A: 0.9
